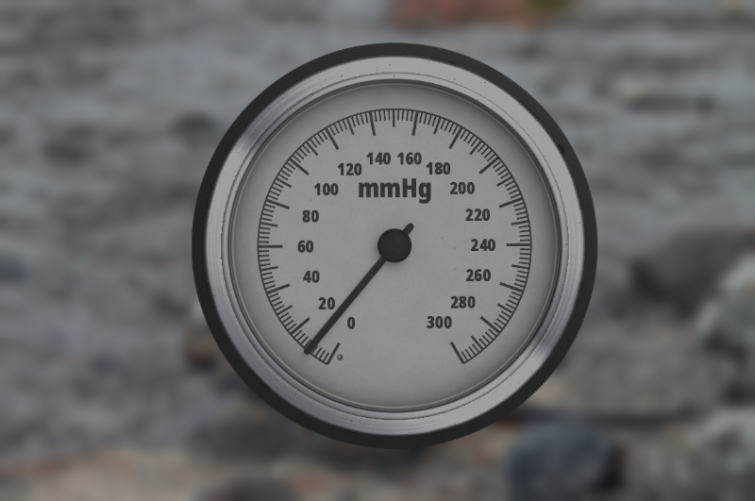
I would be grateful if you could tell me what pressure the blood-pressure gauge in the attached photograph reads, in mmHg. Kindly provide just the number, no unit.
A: 10
